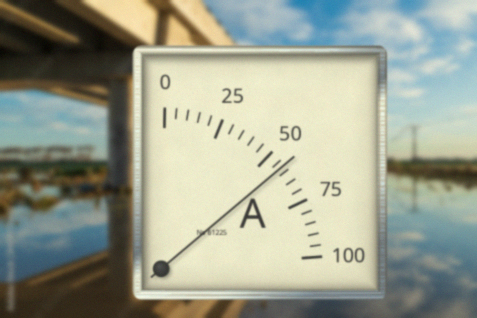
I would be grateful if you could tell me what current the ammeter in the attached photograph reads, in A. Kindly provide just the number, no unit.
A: 57.5
